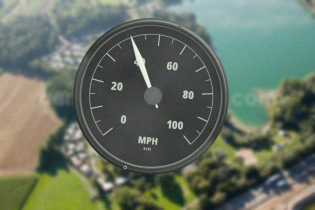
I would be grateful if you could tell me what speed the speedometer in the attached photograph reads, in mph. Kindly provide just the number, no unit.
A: 40
